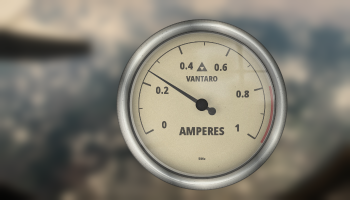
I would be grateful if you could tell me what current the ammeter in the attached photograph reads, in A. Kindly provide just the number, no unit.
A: 0.25
